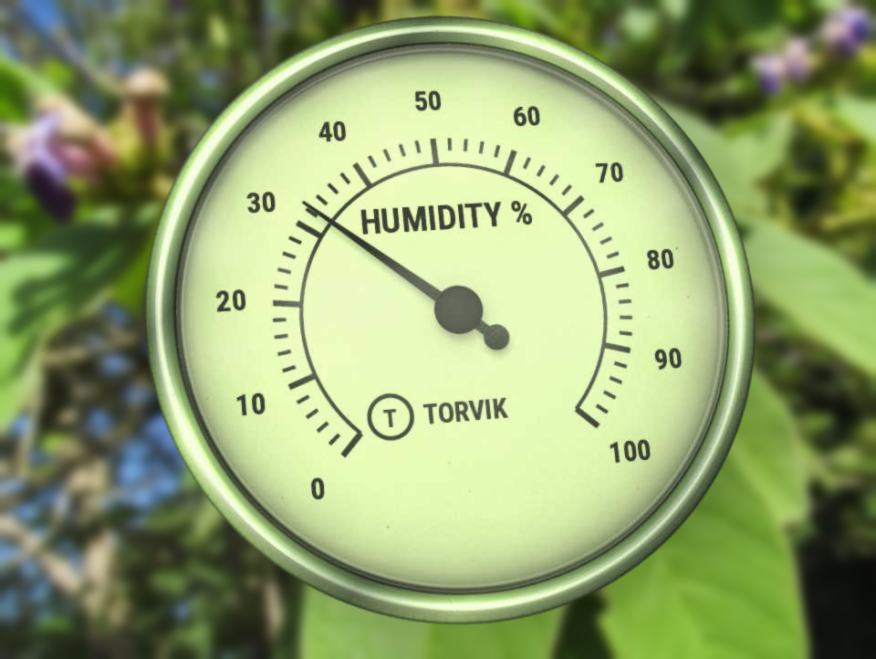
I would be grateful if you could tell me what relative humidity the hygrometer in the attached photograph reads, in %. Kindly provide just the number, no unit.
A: 32
